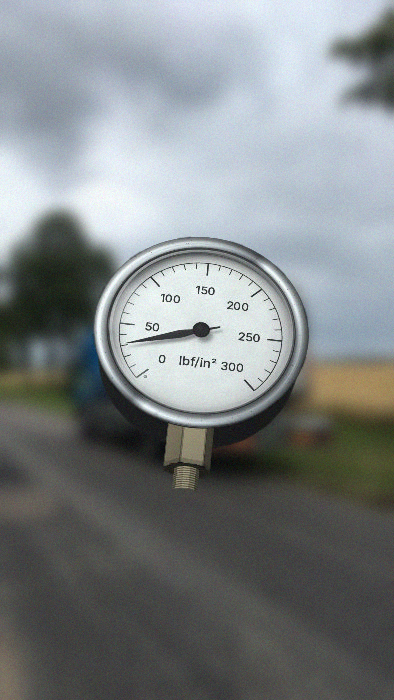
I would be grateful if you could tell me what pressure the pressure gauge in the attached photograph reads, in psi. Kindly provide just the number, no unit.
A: 30
